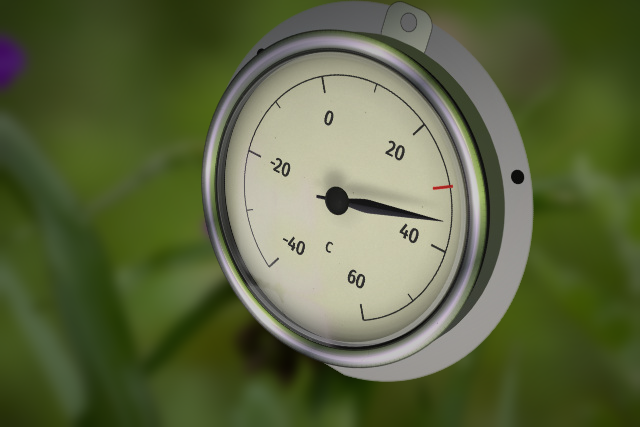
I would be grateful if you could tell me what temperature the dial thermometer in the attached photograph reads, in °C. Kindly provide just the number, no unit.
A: 35
